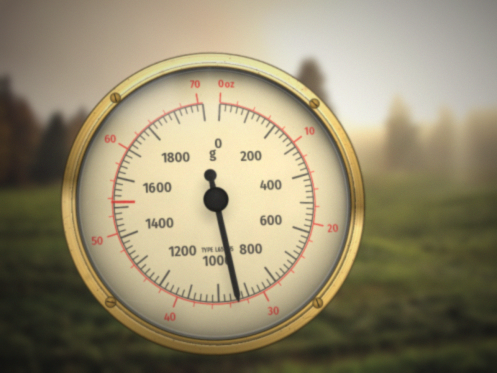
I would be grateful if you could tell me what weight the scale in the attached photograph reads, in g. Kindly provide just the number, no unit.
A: 940
